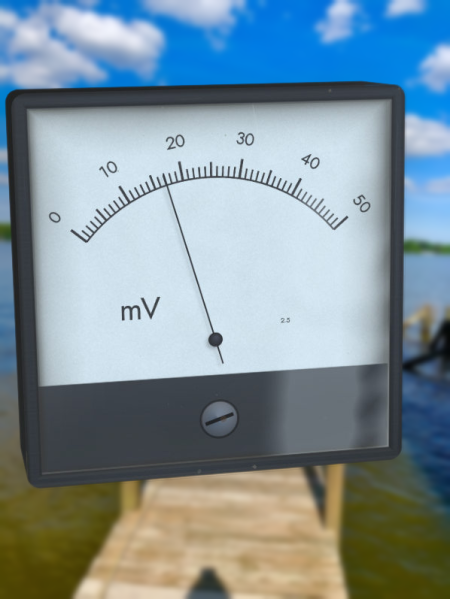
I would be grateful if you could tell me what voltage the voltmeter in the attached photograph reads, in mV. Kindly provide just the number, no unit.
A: 17
